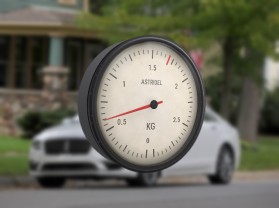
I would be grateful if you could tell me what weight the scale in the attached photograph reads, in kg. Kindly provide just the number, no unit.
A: 0.6
